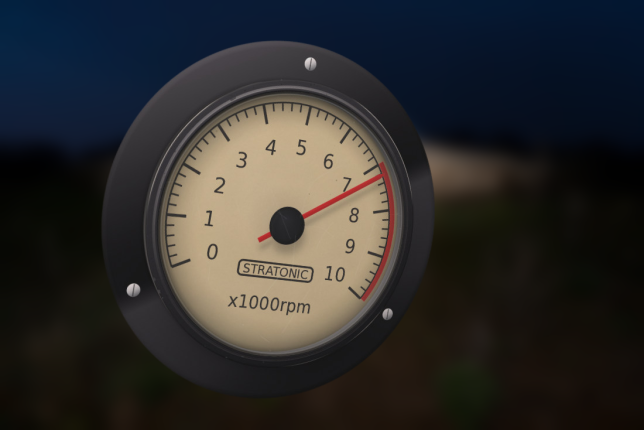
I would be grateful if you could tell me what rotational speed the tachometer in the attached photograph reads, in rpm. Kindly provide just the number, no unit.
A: 7200
